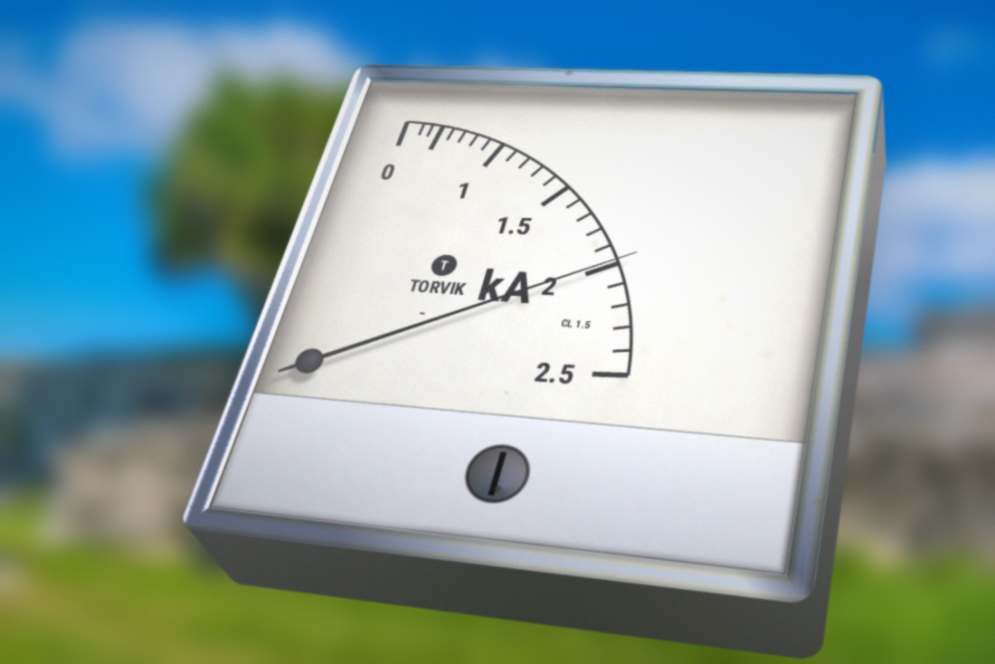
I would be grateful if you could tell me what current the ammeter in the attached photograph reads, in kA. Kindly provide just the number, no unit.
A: 2
